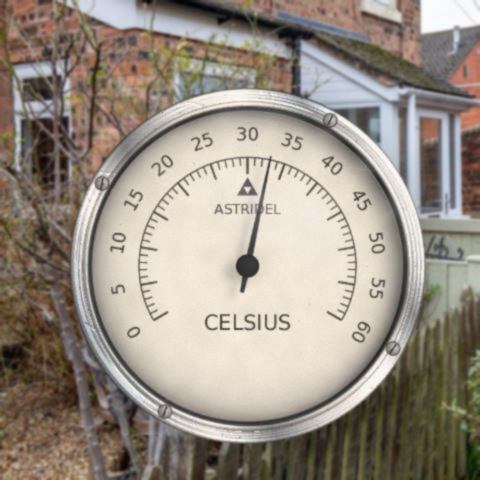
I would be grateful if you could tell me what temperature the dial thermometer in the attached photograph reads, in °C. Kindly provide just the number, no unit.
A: 33
